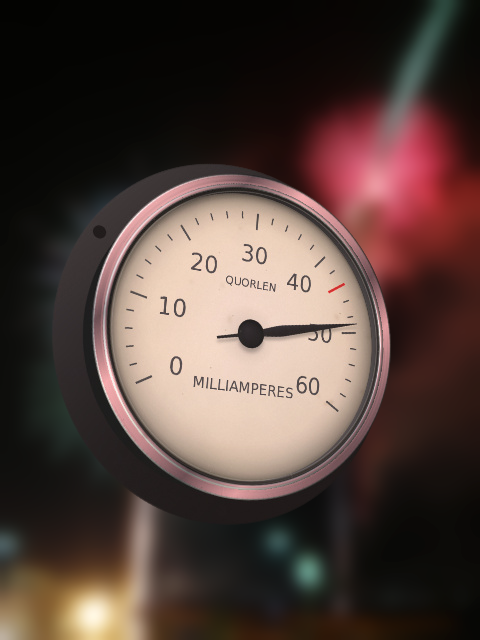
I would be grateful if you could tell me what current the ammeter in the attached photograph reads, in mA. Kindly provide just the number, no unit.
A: 49
